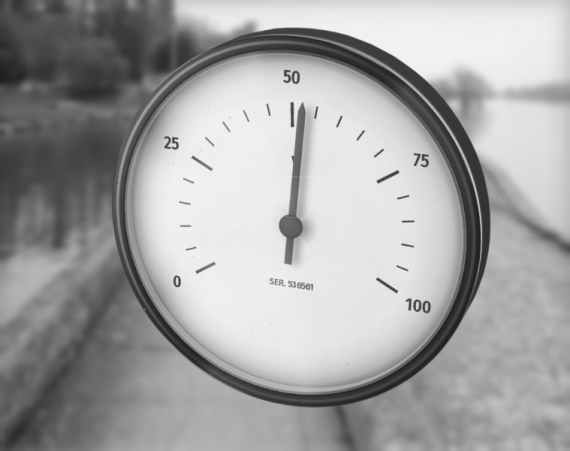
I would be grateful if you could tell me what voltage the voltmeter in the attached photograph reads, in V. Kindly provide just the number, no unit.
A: 52.5
